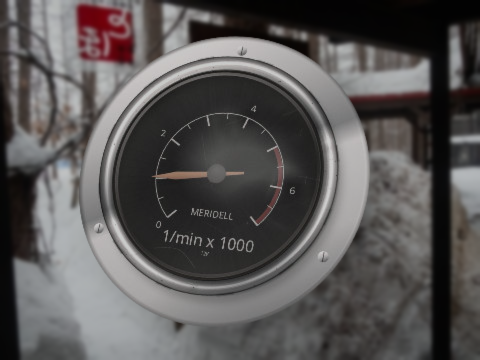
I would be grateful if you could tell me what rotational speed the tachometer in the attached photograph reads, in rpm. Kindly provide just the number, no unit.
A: 1000
